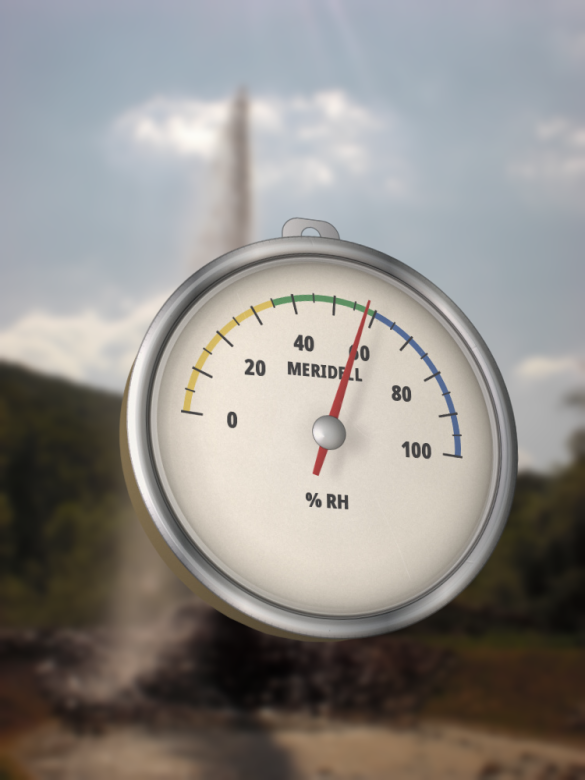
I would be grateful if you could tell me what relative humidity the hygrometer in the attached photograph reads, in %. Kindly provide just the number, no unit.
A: 57.5
